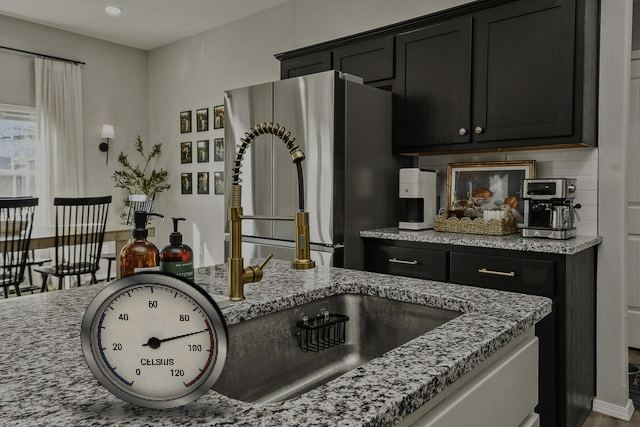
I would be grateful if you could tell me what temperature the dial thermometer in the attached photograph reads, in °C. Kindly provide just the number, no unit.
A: 90
